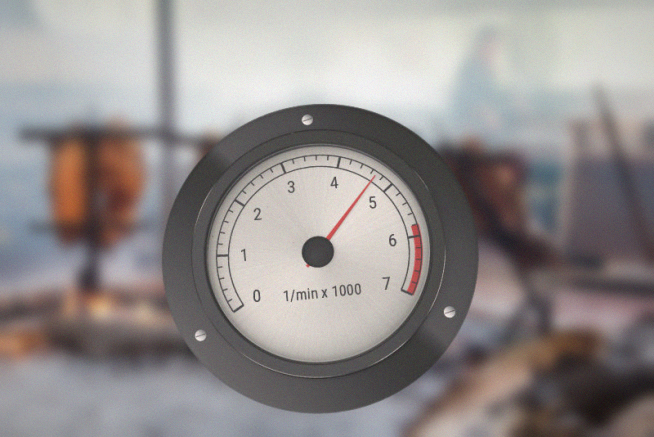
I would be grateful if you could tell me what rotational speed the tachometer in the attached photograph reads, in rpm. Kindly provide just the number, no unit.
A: 4700
